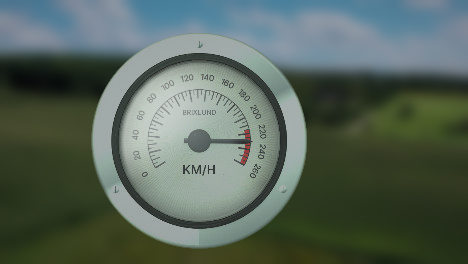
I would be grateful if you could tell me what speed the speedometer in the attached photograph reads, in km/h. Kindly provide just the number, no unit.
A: 230
